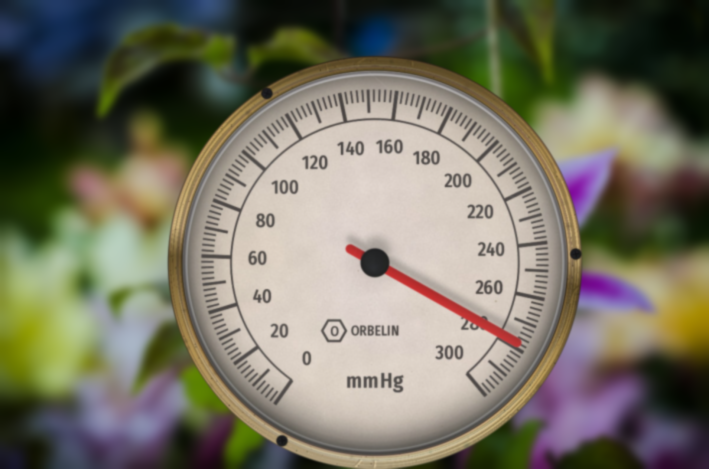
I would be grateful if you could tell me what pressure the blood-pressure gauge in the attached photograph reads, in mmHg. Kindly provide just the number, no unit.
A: 278
